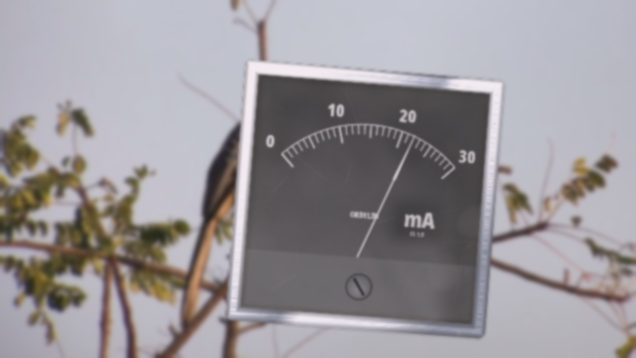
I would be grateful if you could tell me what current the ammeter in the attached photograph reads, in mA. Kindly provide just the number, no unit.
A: 22
